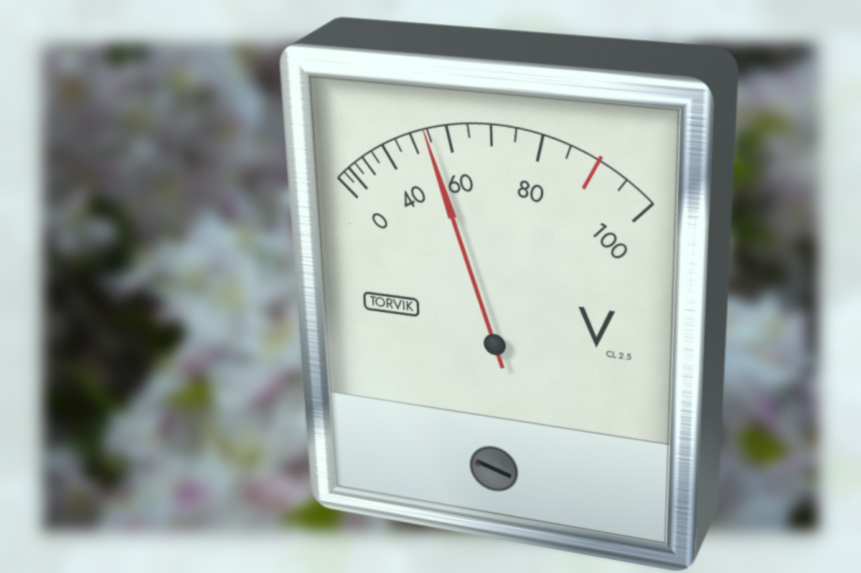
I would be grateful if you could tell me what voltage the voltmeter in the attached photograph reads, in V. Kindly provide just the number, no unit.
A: 55
